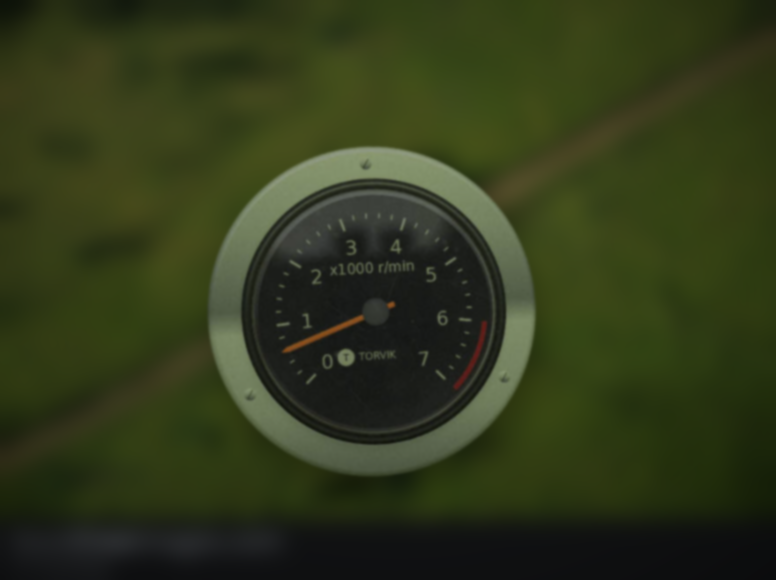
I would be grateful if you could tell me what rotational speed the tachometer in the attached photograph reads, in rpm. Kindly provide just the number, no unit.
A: 600
